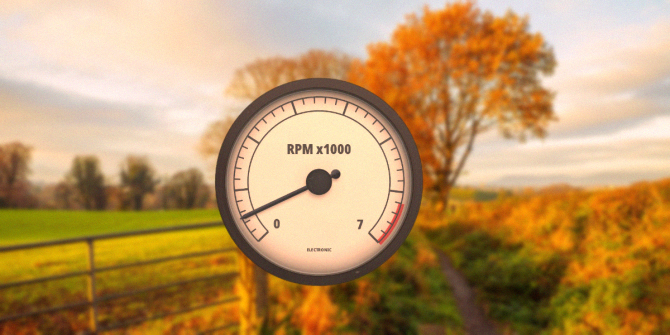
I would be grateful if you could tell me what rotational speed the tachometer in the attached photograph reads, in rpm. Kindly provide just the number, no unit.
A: 500
